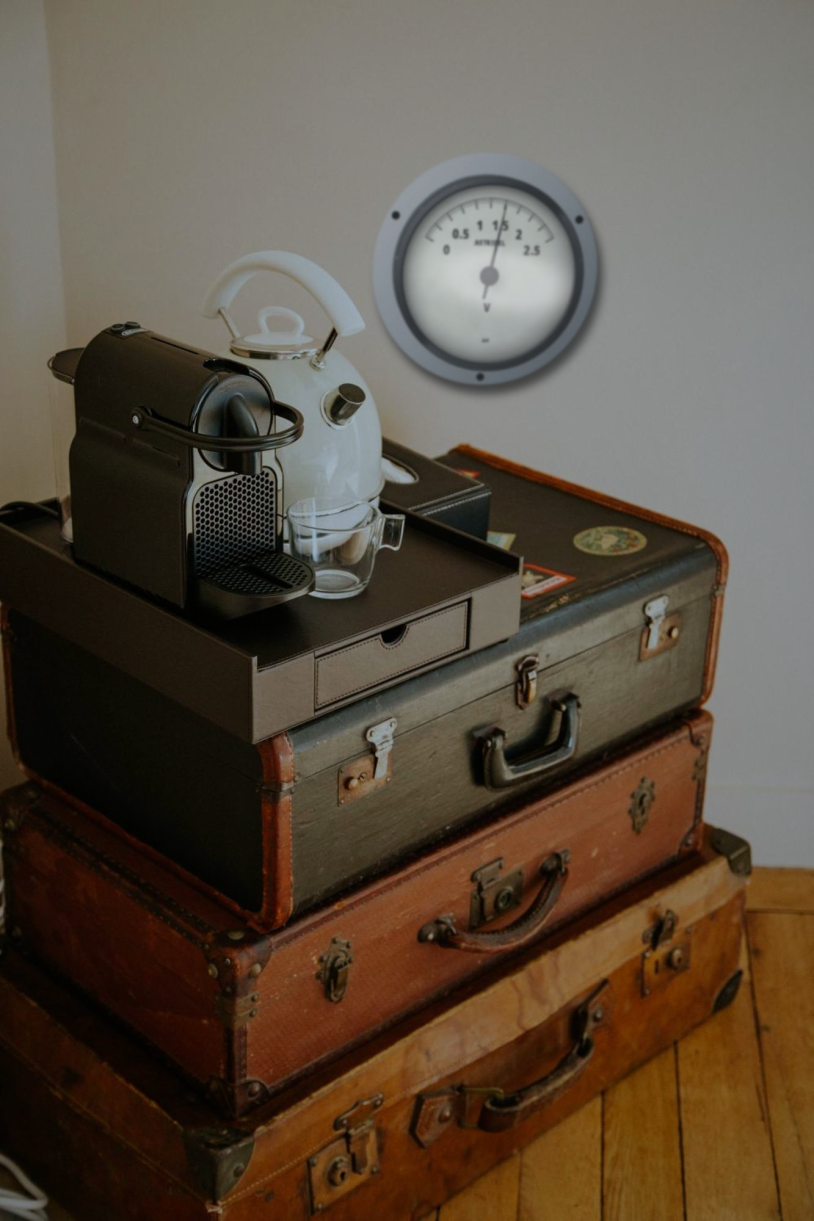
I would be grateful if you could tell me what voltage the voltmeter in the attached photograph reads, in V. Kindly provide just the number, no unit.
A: 1.5
